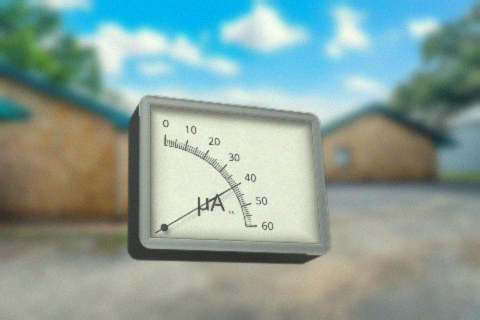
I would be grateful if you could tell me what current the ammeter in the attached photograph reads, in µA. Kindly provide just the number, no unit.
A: 40
